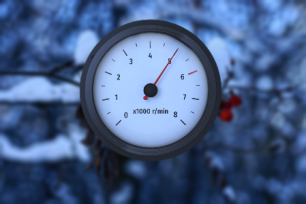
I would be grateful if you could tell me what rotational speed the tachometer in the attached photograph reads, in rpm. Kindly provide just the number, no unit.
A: 5000
